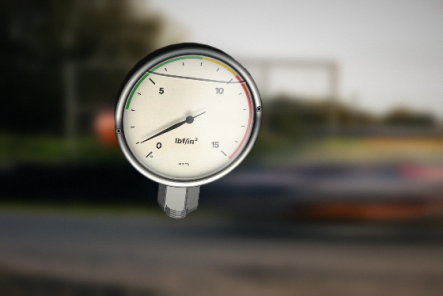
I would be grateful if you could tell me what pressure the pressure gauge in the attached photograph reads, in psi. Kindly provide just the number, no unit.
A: 1
